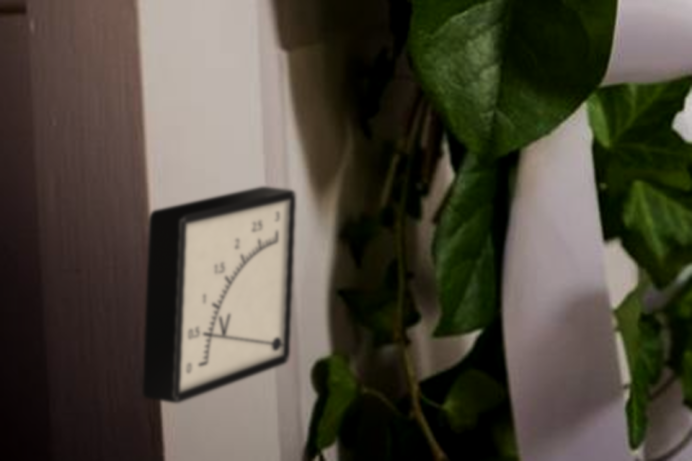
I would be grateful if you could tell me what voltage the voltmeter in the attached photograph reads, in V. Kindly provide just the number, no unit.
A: 0.5
